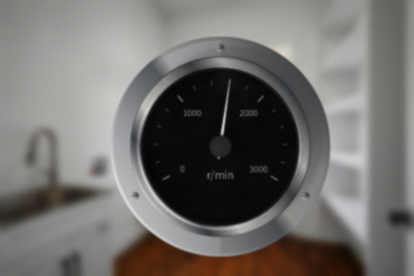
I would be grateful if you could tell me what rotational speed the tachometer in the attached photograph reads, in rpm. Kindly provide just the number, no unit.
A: 1600
